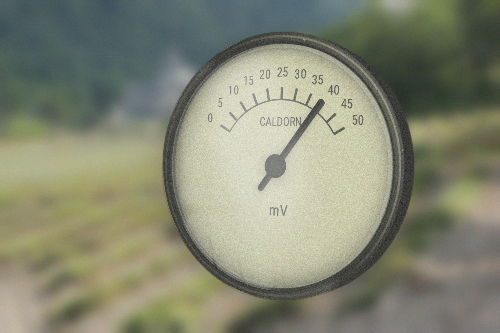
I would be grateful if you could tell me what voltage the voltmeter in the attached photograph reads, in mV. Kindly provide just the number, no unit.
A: 40
